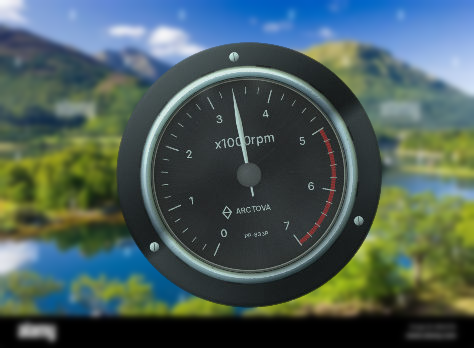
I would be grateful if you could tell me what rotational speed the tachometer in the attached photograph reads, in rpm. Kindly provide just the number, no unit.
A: 3400
